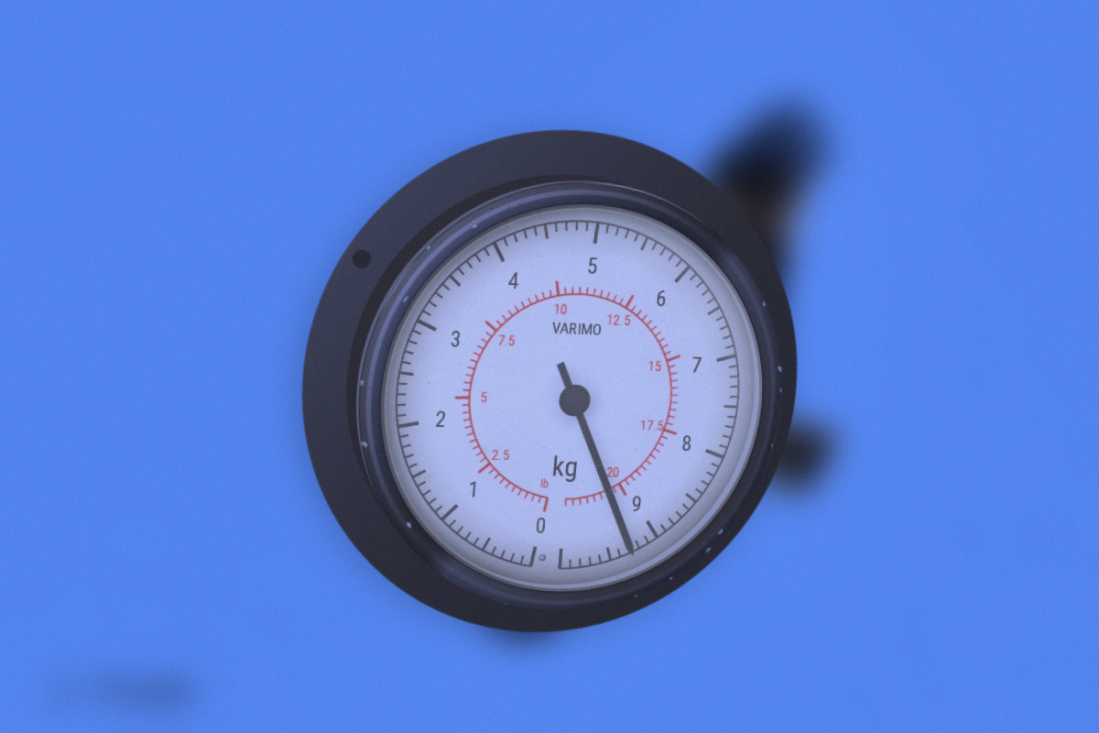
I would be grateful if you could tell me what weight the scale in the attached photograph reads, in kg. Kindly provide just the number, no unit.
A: 9.3
